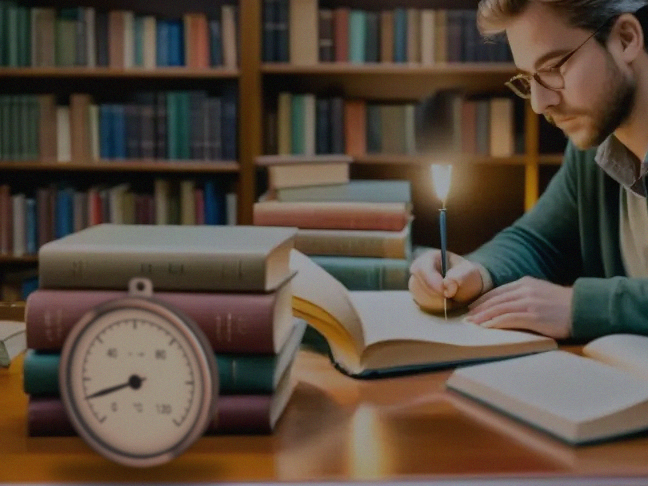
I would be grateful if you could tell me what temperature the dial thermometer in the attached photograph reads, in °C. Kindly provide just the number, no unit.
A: 12
